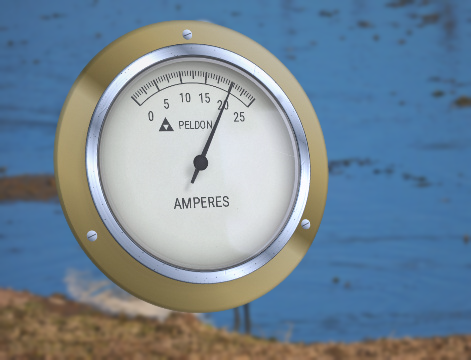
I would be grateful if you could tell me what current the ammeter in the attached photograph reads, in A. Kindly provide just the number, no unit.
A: 20
